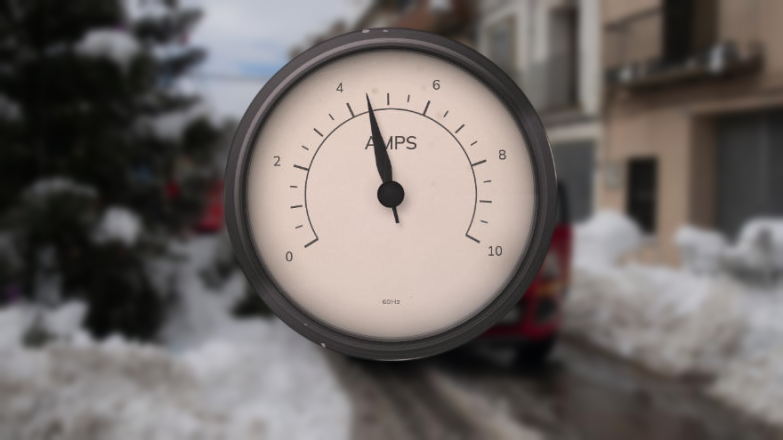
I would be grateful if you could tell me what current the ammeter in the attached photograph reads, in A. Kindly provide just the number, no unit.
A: 4.5
